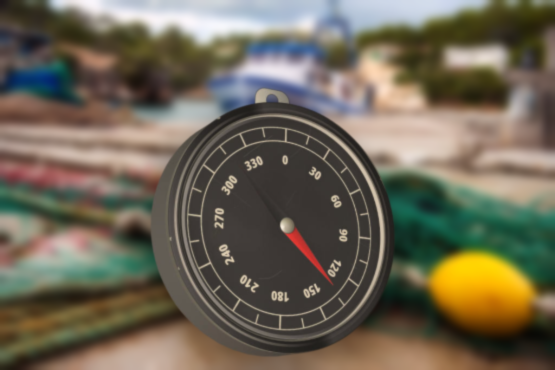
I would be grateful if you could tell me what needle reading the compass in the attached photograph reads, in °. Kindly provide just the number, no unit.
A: 135
